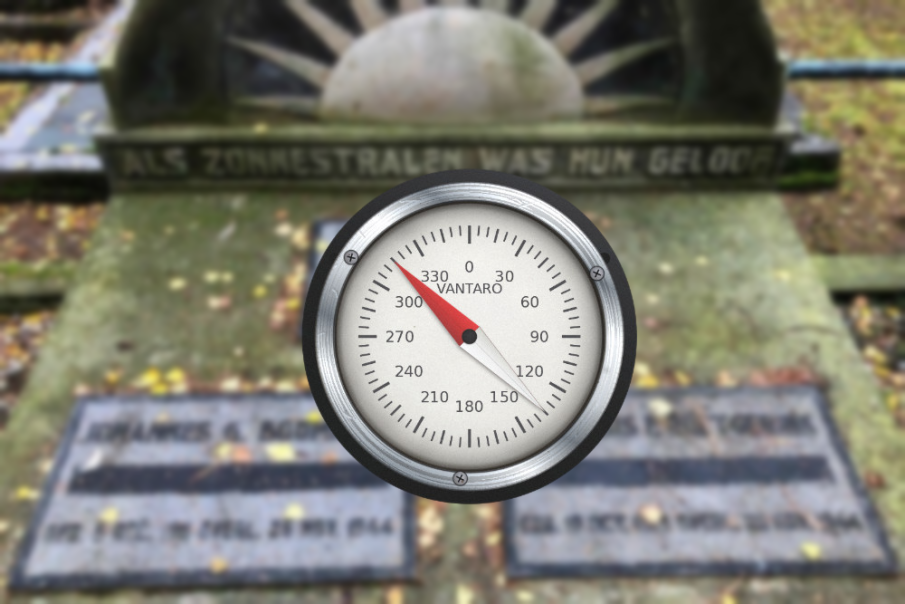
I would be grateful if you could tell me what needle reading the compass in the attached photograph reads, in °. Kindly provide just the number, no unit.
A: 315
